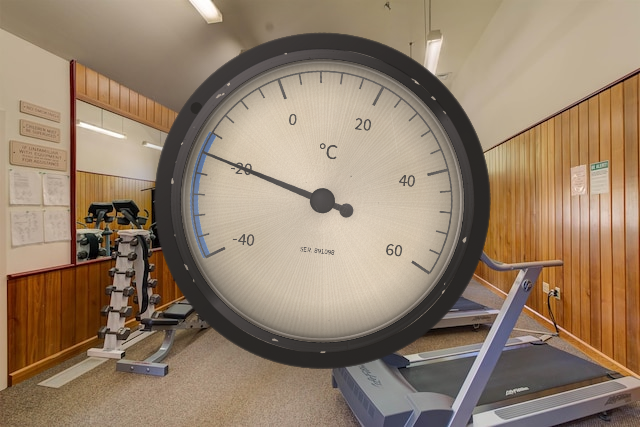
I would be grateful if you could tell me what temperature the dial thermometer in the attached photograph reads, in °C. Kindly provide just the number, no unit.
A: -20
